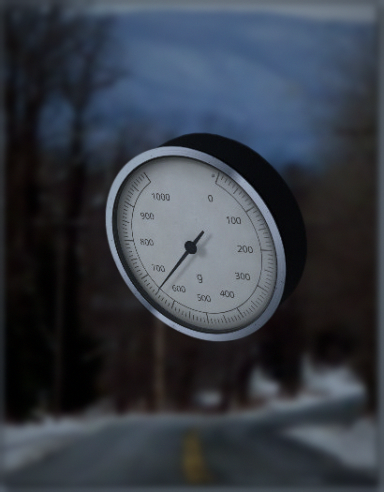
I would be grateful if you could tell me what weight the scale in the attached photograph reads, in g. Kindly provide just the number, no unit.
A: 650
